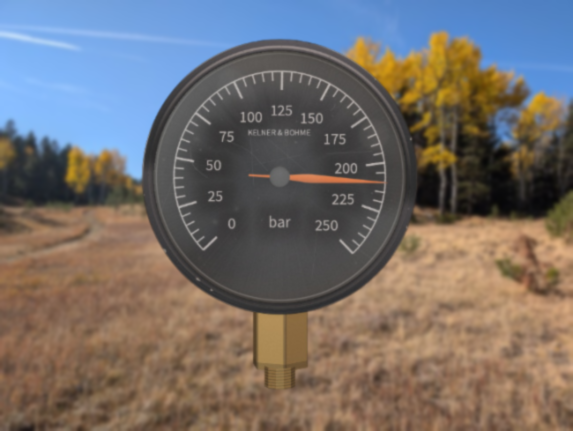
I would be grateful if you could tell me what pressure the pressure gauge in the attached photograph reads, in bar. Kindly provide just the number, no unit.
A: 210
